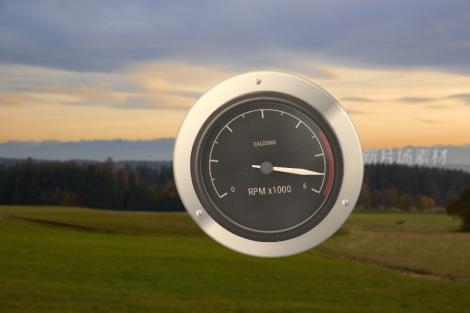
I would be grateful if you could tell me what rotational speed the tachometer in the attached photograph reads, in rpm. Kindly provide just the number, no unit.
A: 5500
